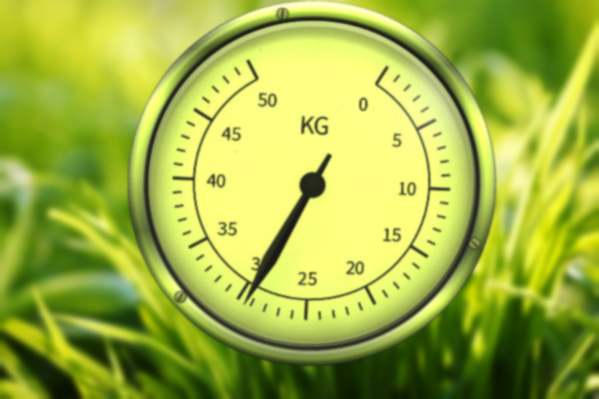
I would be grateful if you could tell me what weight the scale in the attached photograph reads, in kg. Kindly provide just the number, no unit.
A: 29.5
